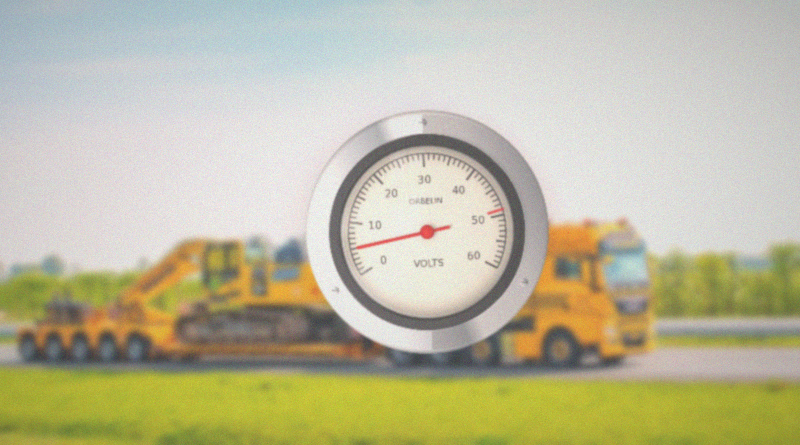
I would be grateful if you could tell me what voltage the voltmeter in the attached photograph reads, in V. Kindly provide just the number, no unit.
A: 5
